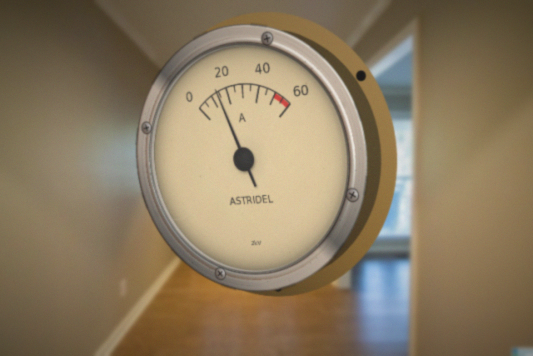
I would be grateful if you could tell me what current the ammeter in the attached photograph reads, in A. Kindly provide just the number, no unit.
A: 15
